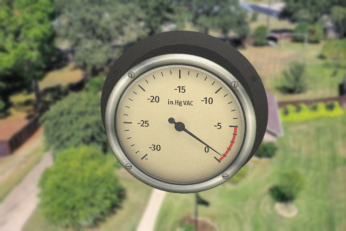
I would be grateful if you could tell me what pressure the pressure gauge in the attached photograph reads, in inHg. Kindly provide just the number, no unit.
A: -1
